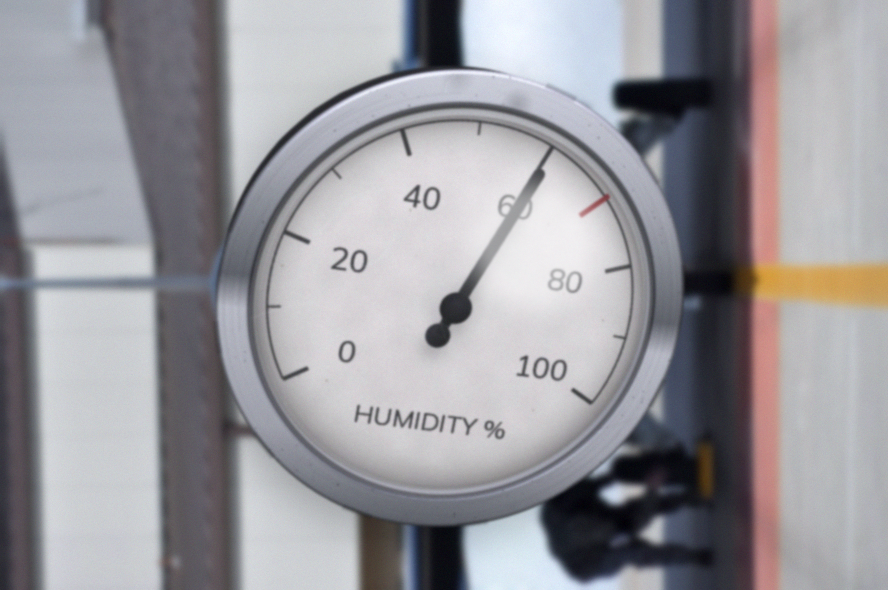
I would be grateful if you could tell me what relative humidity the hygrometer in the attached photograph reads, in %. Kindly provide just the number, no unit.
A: 60
